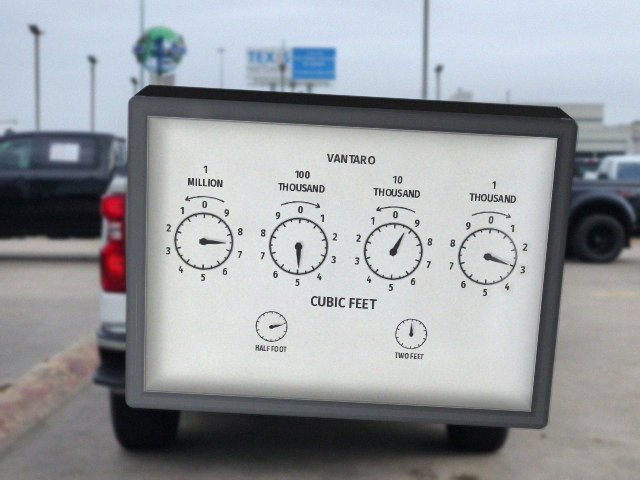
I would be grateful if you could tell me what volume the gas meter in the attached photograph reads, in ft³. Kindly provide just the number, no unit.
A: 749300
